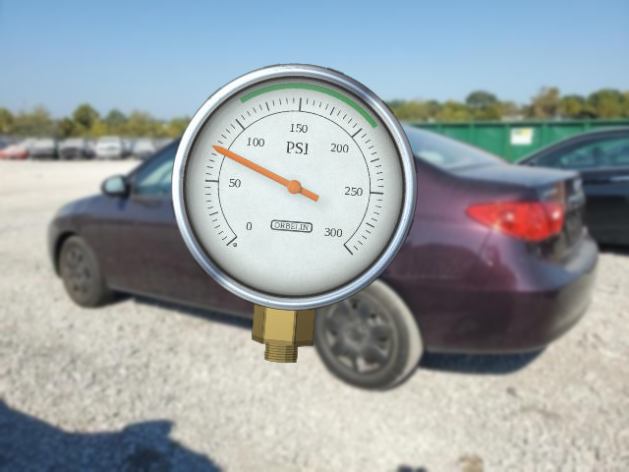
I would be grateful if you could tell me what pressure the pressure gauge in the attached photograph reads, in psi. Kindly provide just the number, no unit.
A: 75
